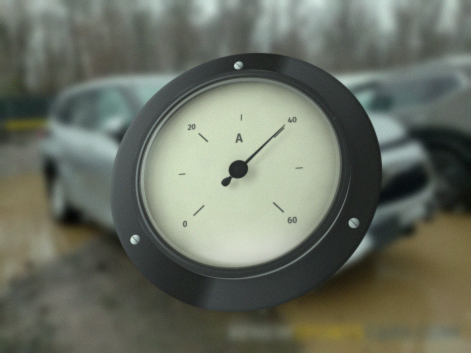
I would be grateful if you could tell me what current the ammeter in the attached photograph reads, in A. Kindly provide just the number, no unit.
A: 40
